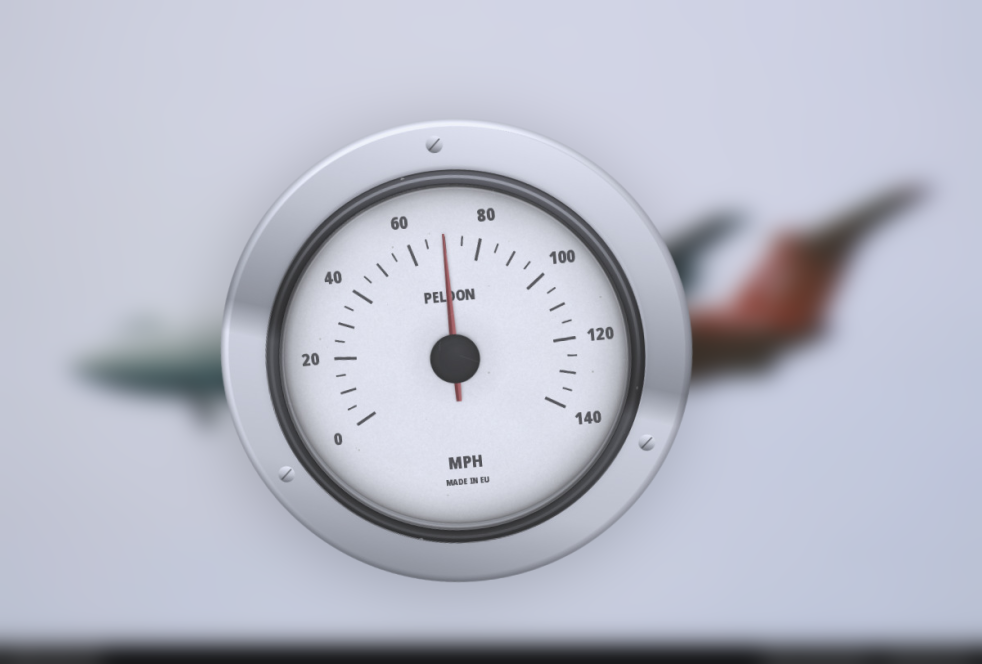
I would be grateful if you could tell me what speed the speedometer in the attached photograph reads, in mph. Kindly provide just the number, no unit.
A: 70
